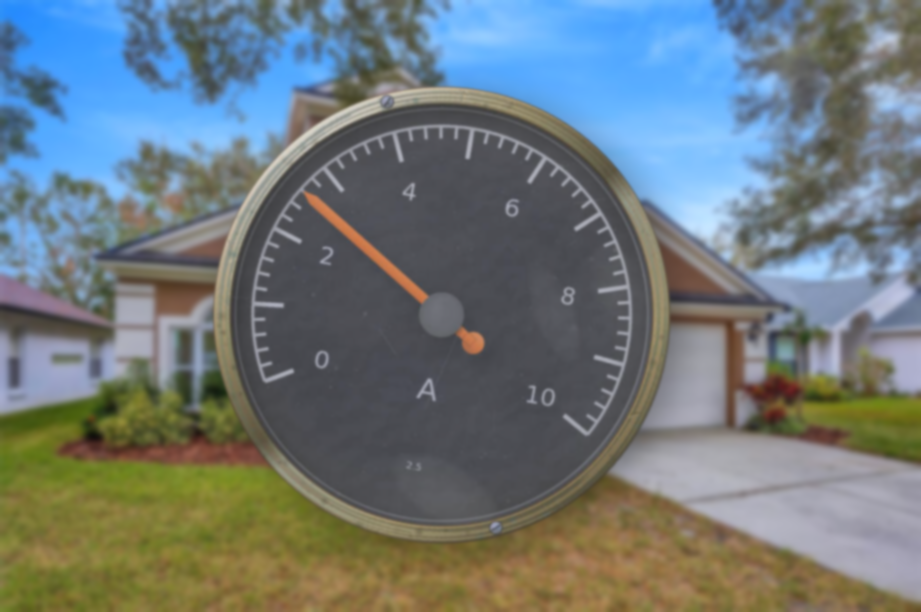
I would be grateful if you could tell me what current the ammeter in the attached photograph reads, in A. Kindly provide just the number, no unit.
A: 2.6
